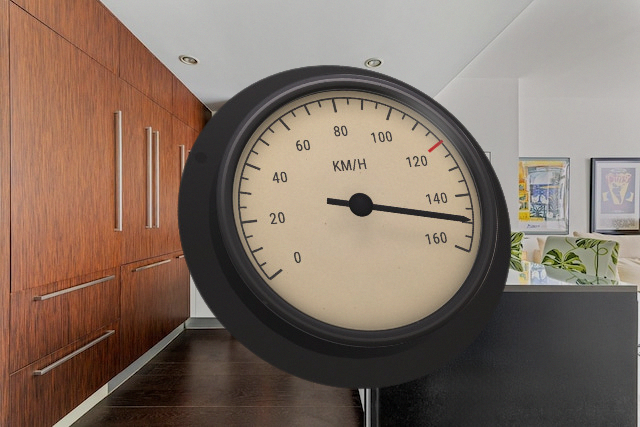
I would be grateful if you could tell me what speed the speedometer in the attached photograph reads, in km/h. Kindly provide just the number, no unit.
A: 150
